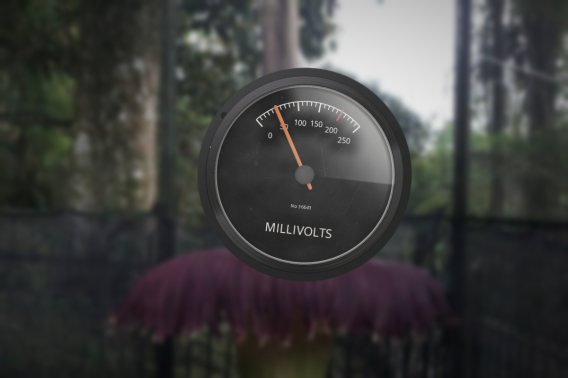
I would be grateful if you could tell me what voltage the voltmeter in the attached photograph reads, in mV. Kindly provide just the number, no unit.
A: 50
